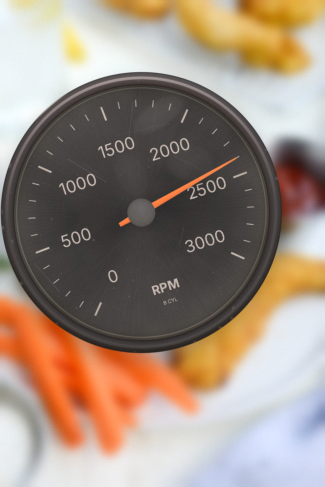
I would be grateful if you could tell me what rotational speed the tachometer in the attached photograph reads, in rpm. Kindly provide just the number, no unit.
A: 2400
